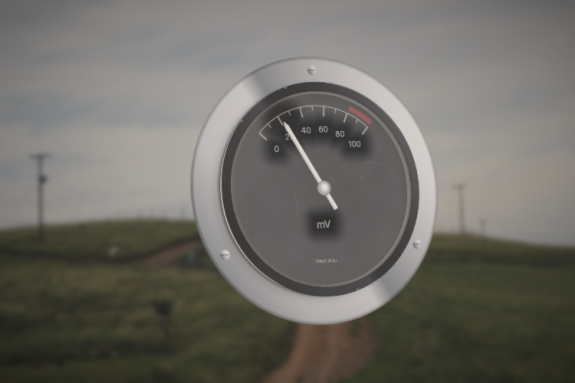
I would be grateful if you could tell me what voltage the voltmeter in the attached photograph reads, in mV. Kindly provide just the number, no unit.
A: 20
